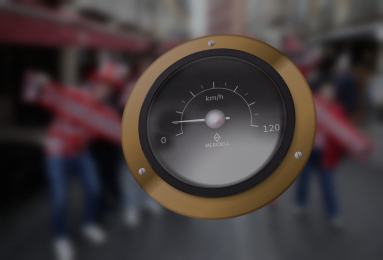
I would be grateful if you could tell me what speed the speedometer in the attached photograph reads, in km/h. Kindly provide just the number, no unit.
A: 10
